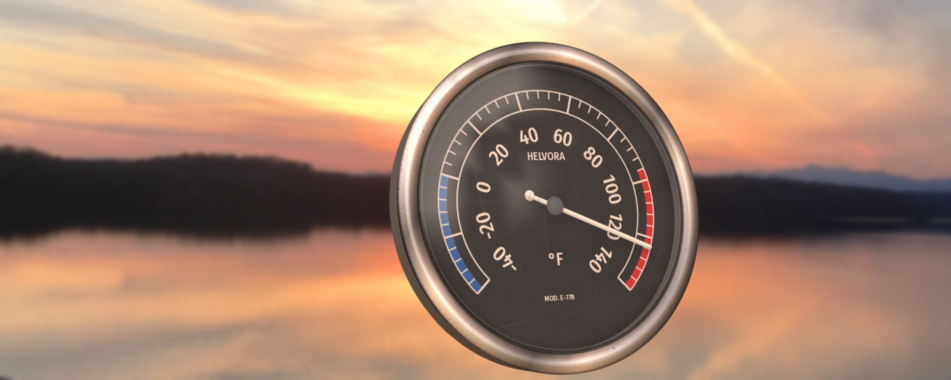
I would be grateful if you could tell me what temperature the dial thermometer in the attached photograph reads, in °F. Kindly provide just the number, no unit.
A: 124
